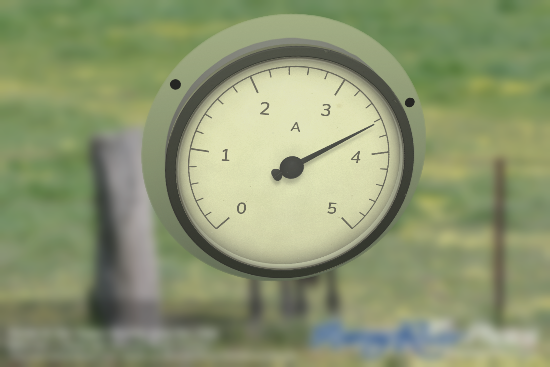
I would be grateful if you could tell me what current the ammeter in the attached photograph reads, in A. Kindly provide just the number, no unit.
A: 3.6
